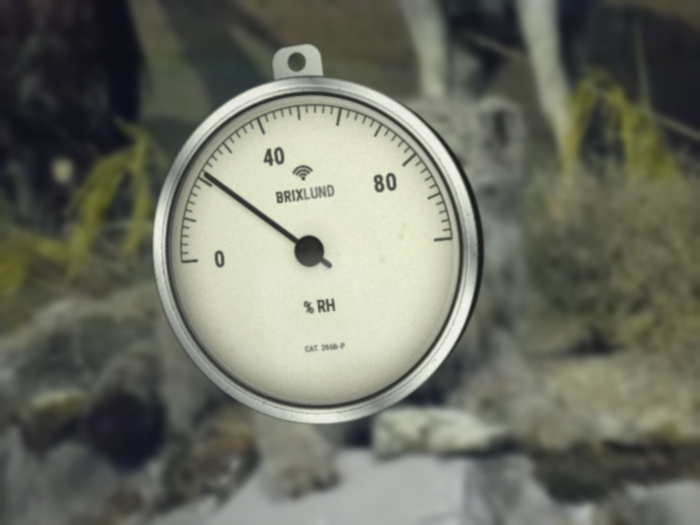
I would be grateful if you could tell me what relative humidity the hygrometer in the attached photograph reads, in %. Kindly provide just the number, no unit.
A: 22
